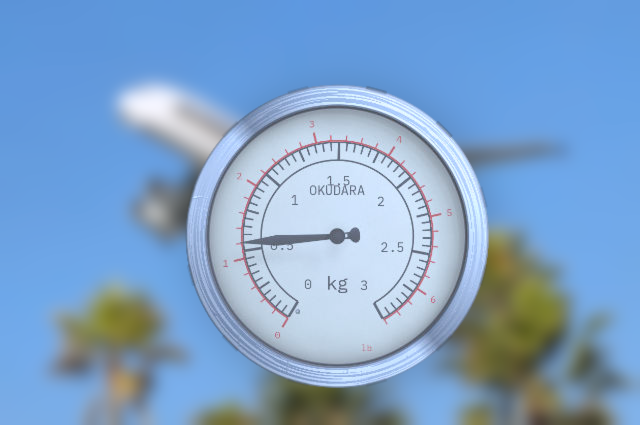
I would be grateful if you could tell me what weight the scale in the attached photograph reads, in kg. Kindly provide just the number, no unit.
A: 0.55
